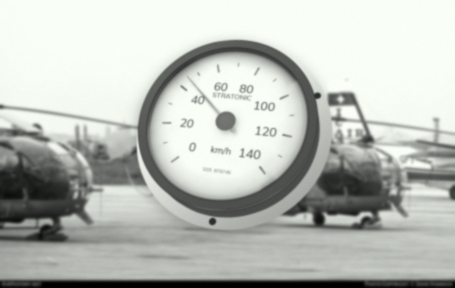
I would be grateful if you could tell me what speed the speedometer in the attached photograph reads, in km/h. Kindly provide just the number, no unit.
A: 45
